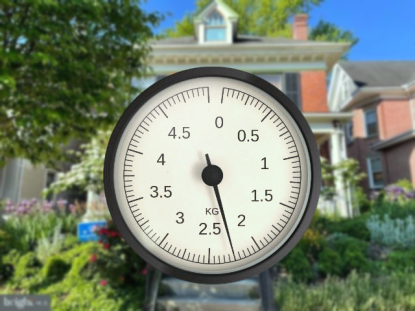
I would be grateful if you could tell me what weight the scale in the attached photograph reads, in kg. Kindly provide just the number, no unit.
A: 2.25
